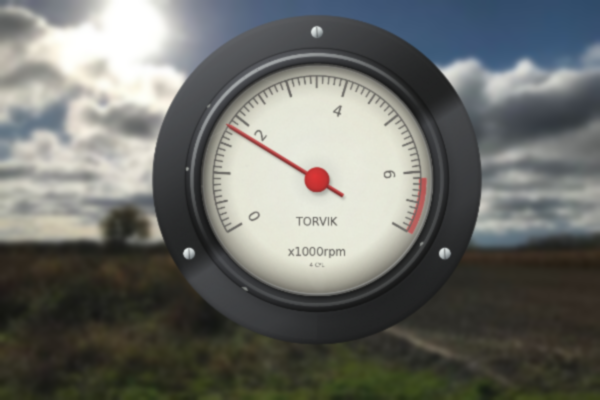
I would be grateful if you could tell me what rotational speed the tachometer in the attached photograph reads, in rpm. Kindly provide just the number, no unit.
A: 1800
